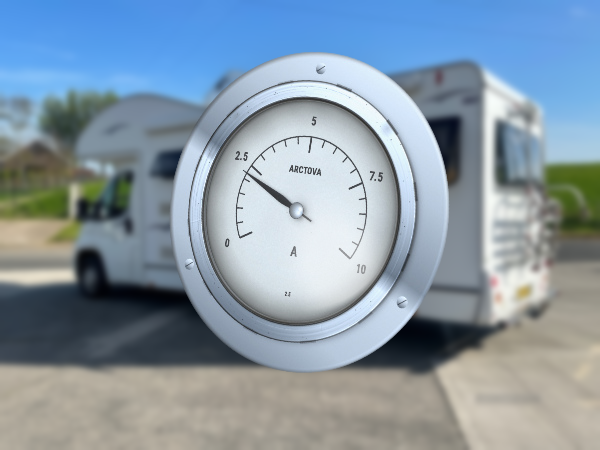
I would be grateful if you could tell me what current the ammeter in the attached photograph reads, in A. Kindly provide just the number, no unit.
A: 2.25
